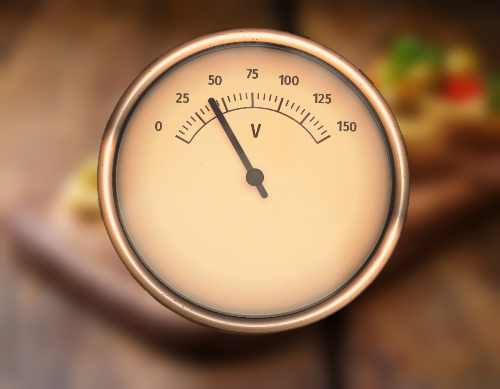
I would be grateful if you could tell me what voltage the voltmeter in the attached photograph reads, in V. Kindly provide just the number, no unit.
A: 40
